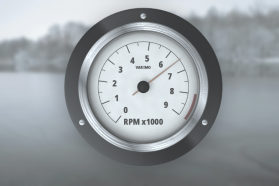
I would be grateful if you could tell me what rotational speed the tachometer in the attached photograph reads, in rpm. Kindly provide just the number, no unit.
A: 6500
